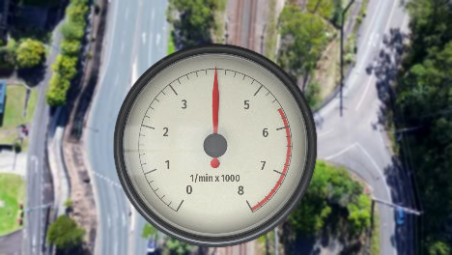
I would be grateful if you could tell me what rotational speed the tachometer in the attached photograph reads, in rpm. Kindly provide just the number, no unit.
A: 4000
